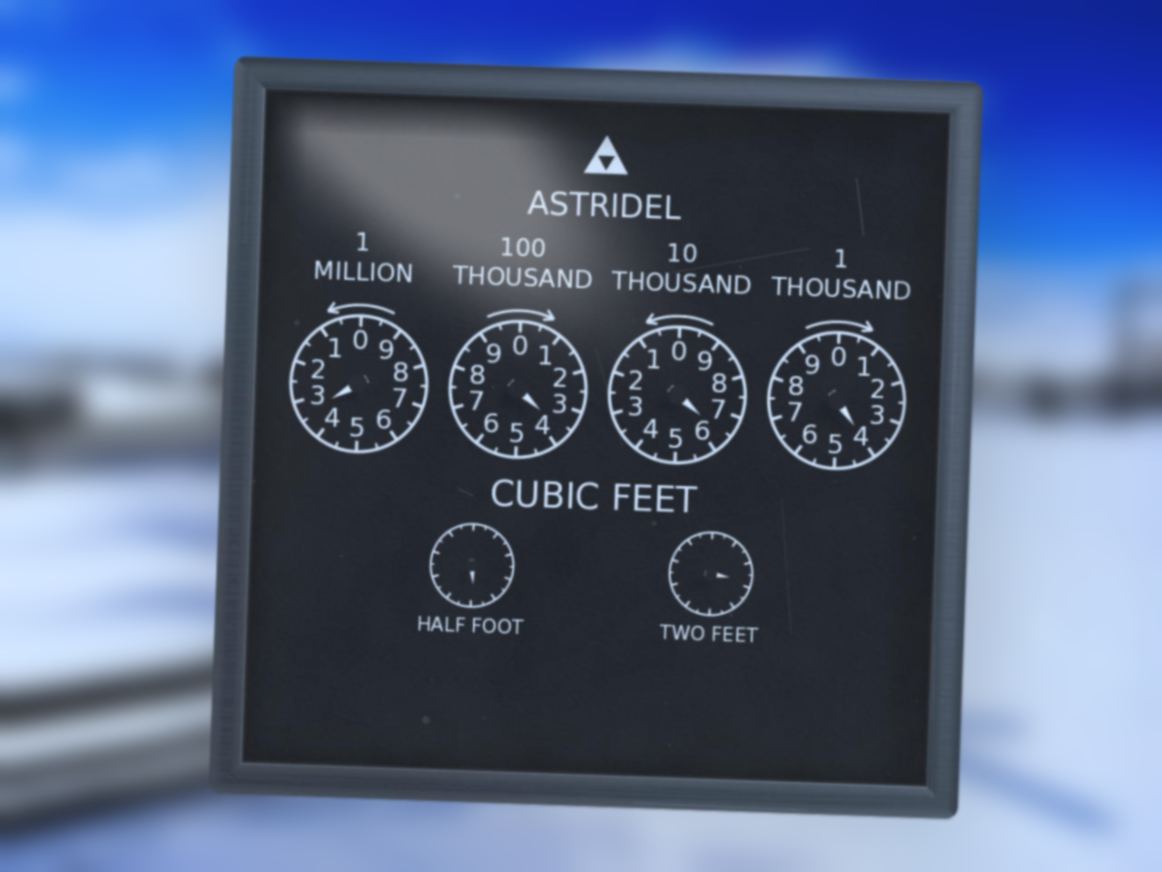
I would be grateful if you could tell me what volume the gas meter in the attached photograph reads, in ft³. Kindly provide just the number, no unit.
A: 336400
